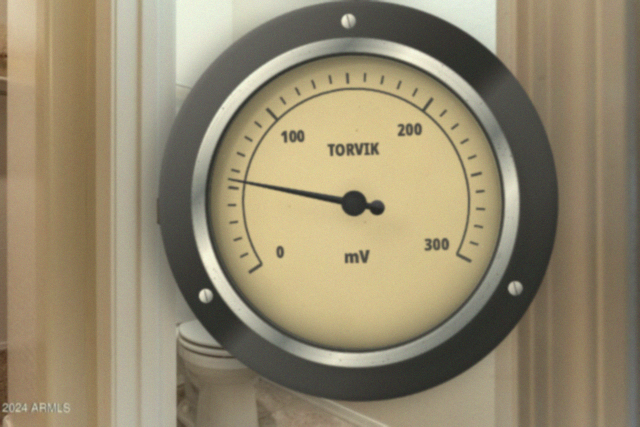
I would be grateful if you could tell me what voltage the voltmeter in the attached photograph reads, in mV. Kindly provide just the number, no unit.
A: 55
